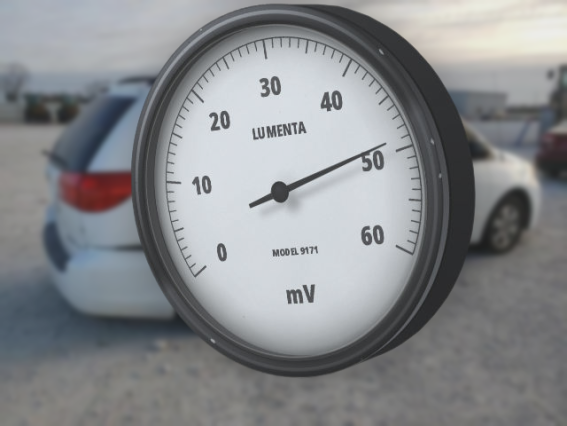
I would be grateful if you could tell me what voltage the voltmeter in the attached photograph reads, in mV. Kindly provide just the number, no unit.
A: 49
